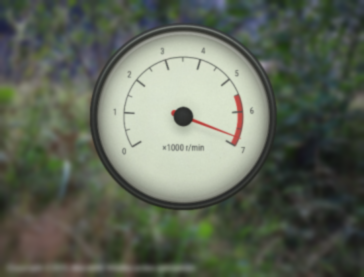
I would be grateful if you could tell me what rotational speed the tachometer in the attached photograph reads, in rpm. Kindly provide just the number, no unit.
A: 6750
